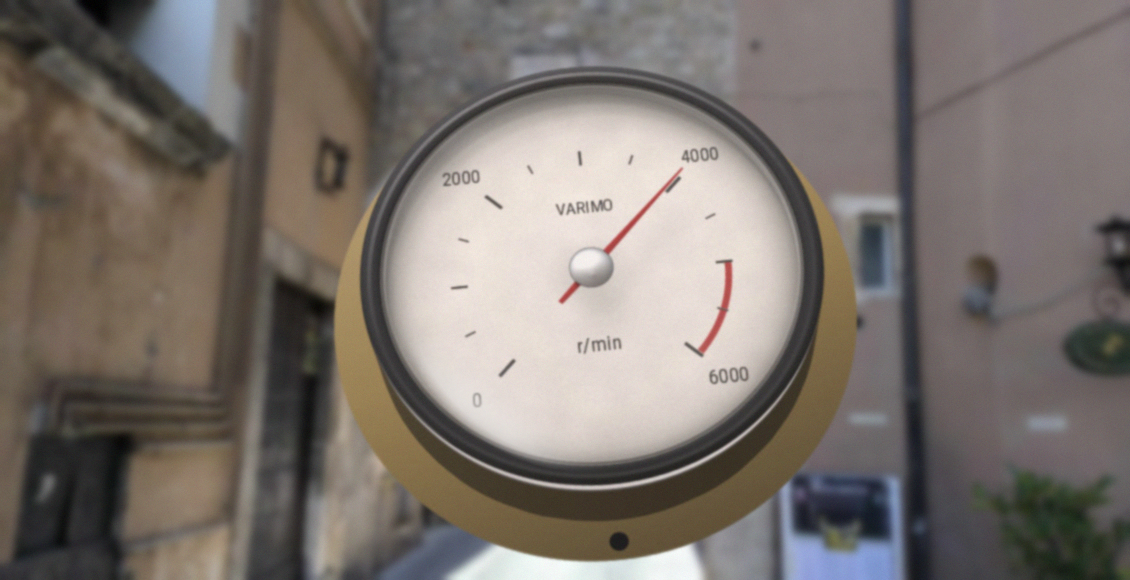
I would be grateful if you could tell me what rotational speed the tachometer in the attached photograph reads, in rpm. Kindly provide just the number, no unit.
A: 4000
